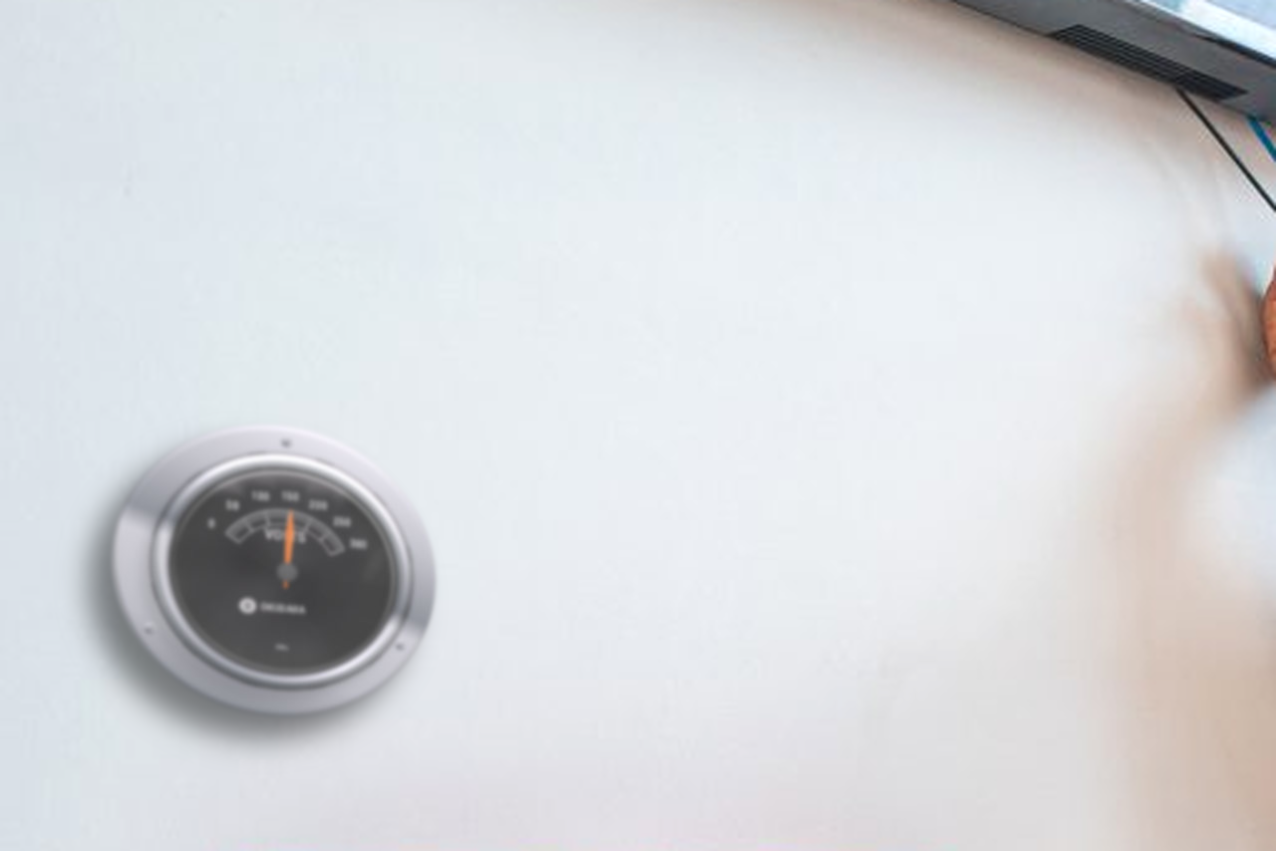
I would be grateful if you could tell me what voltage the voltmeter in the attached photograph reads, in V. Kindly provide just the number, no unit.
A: 150
